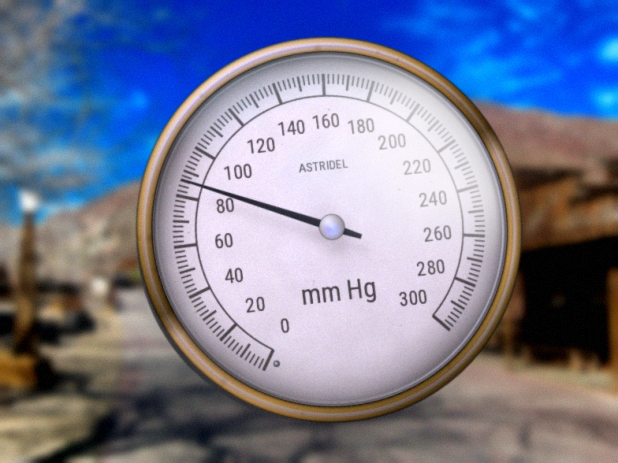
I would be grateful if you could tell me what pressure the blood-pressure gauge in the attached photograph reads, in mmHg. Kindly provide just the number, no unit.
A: 86
